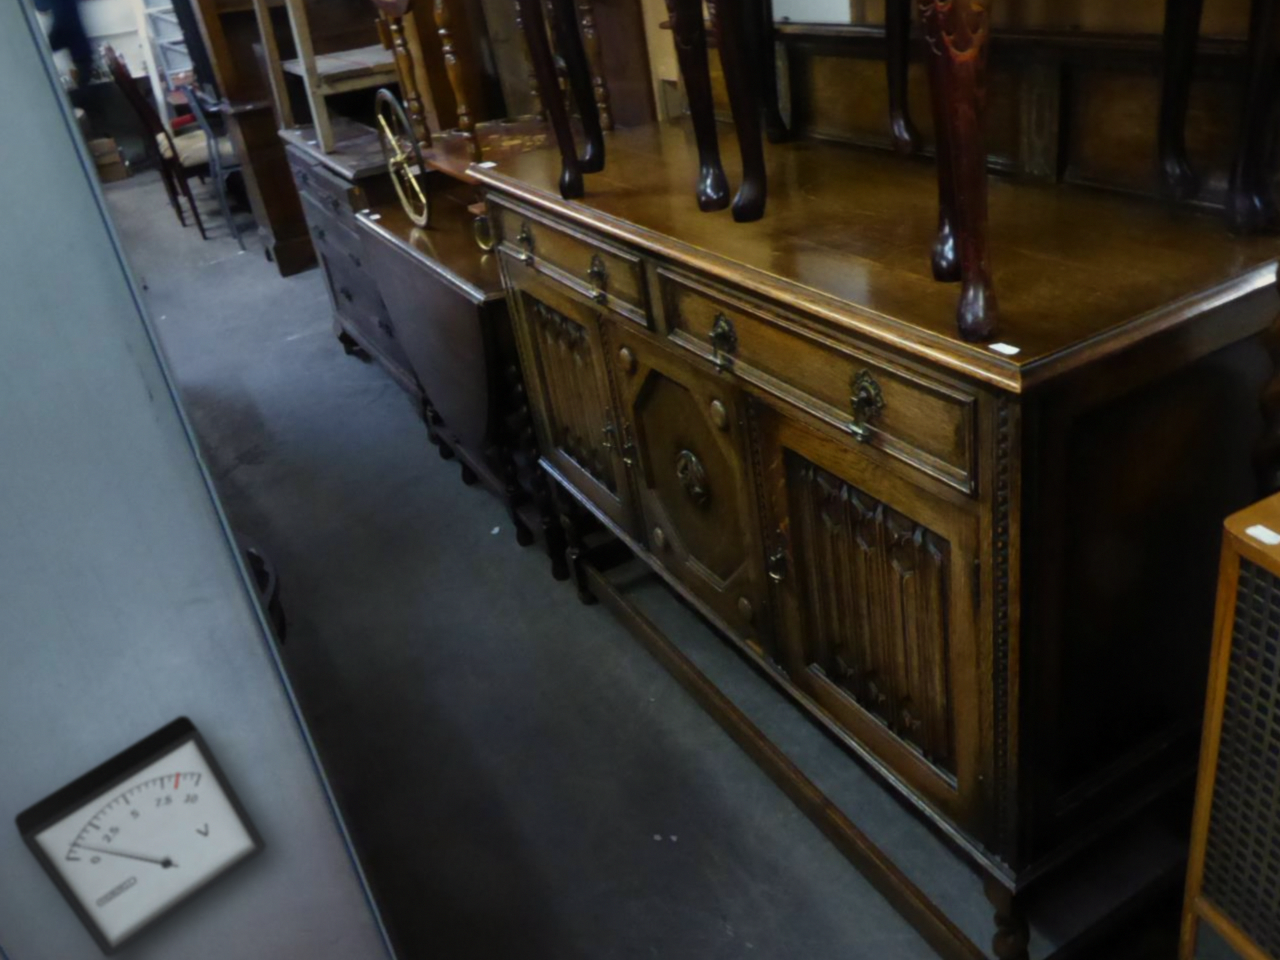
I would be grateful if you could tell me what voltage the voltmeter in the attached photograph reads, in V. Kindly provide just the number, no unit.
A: 1
